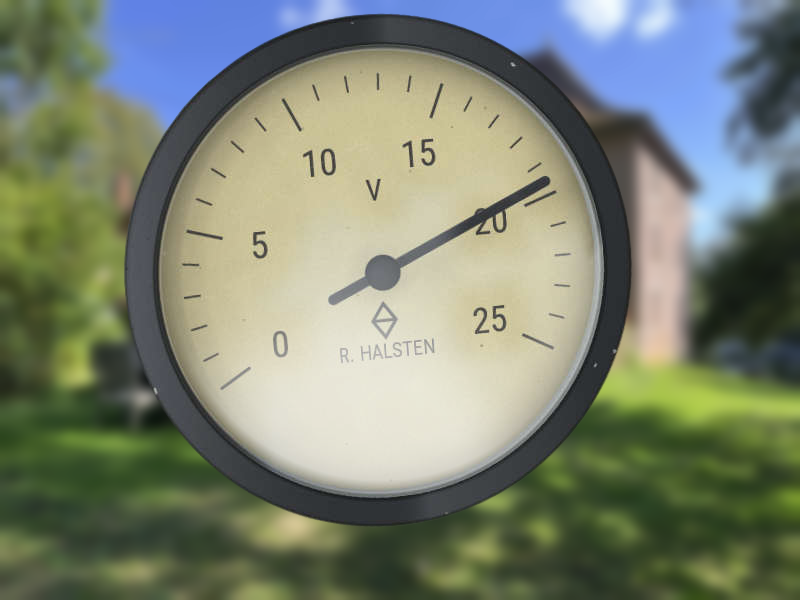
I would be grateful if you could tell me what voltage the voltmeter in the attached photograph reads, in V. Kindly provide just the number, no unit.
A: 19.5
